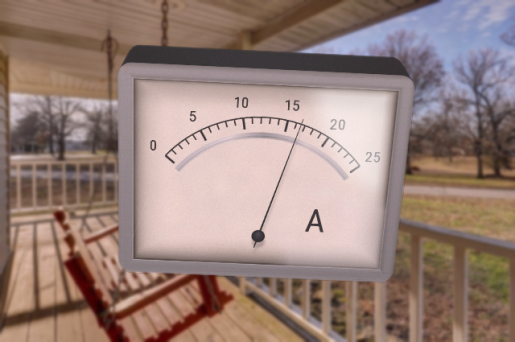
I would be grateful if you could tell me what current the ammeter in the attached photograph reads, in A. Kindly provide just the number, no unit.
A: 16.5
